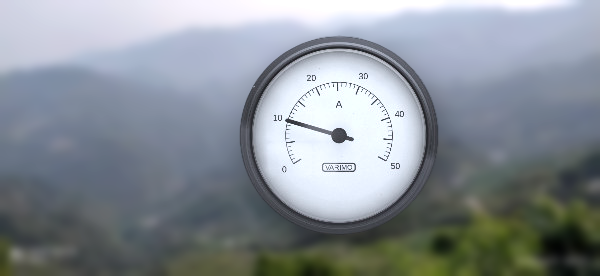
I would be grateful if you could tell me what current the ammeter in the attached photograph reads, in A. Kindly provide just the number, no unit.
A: 10
